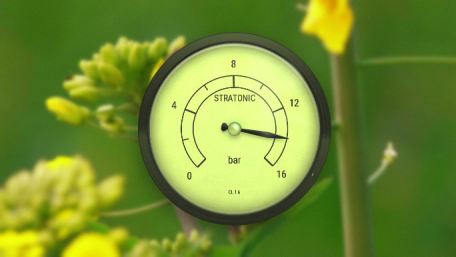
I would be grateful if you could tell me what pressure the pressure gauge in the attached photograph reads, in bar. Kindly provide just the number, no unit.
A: 14
